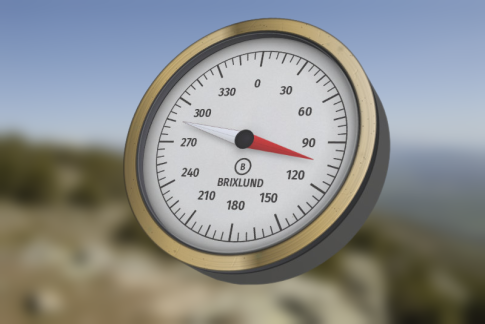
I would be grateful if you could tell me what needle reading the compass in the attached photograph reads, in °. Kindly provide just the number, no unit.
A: 105
